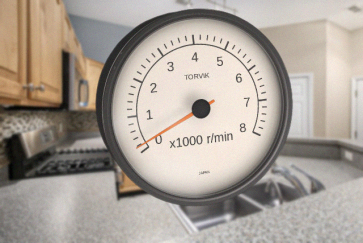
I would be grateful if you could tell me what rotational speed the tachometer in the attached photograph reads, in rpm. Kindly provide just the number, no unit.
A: 200
